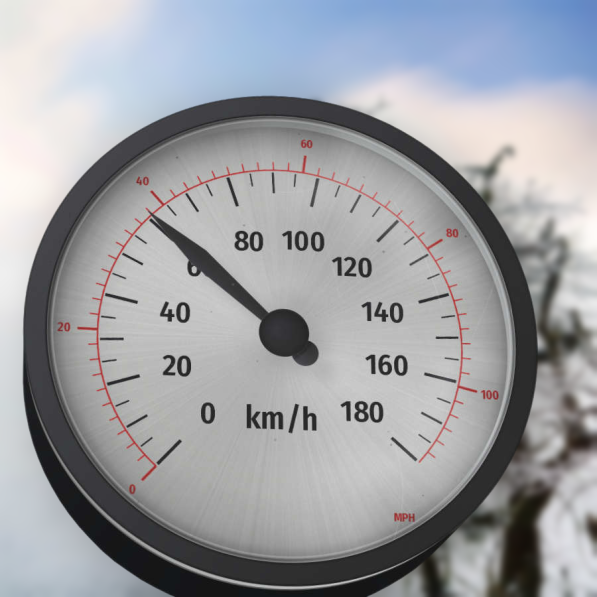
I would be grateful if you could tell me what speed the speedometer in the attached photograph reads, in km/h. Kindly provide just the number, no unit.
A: 60
